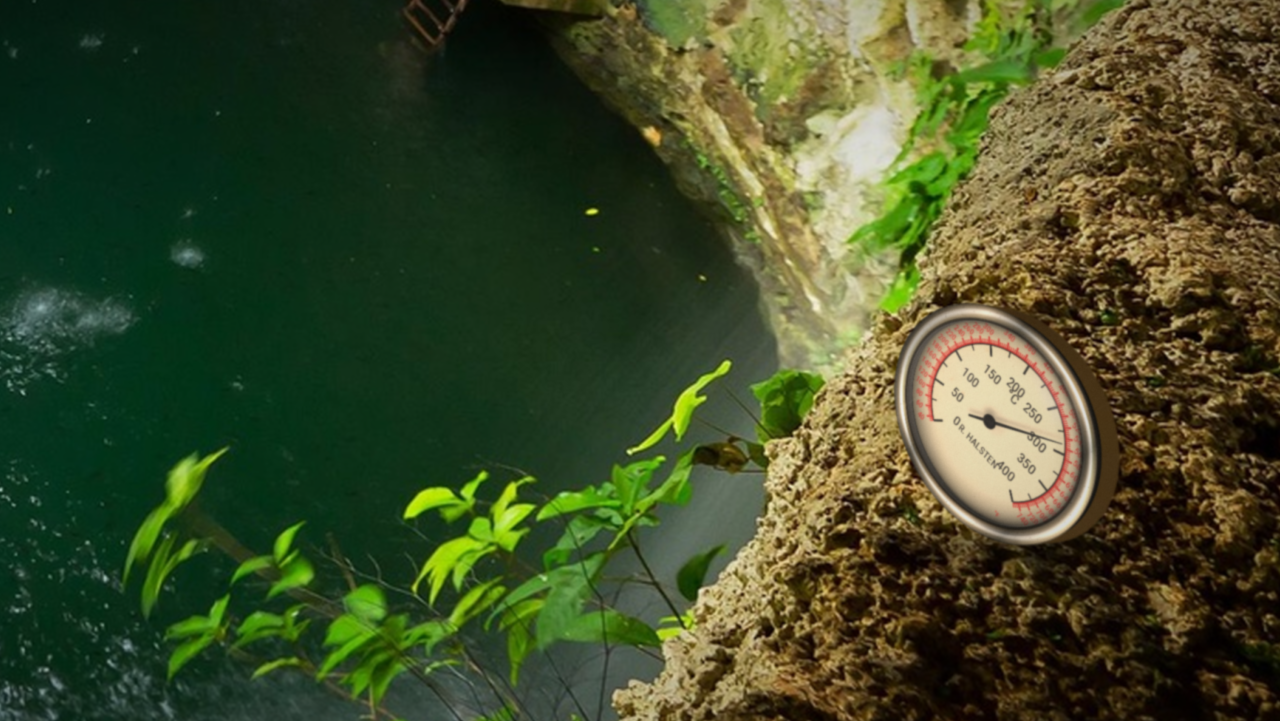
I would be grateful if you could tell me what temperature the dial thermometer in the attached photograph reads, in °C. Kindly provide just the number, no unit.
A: 287.5
